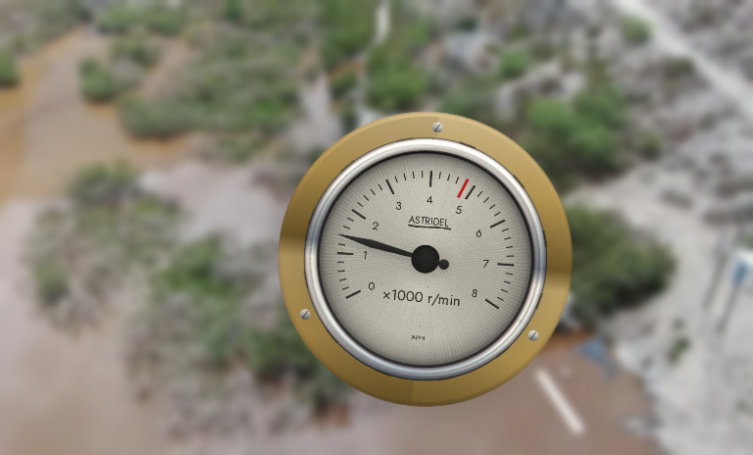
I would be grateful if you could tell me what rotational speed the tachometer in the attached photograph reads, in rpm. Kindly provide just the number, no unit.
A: 1400
